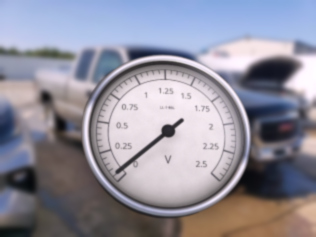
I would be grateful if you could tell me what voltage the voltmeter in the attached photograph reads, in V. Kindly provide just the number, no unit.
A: 0.05
